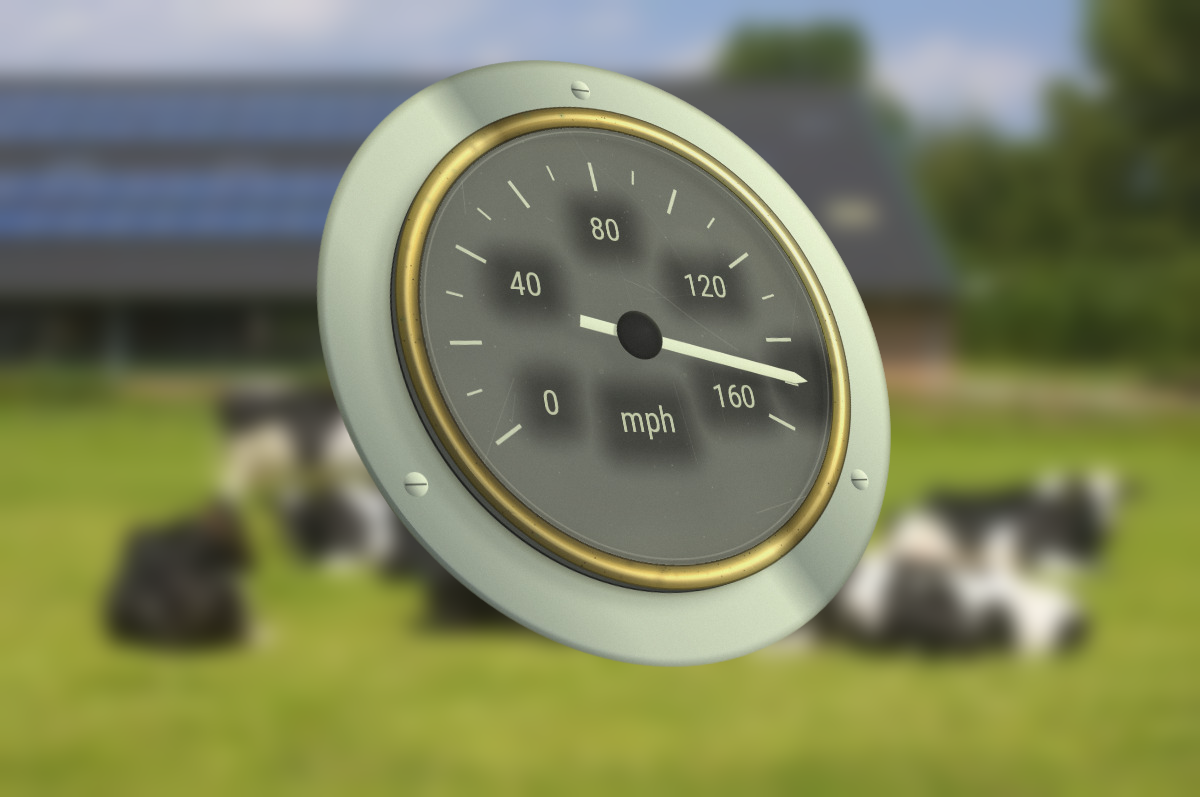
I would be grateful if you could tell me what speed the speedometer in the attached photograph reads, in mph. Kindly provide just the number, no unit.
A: 150
